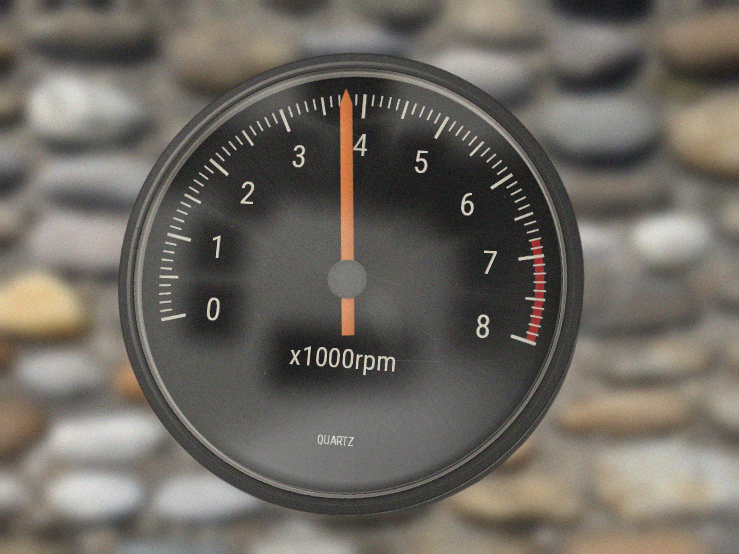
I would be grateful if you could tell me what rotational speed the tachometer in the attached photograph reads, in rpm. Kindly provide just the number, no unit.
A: 3800
